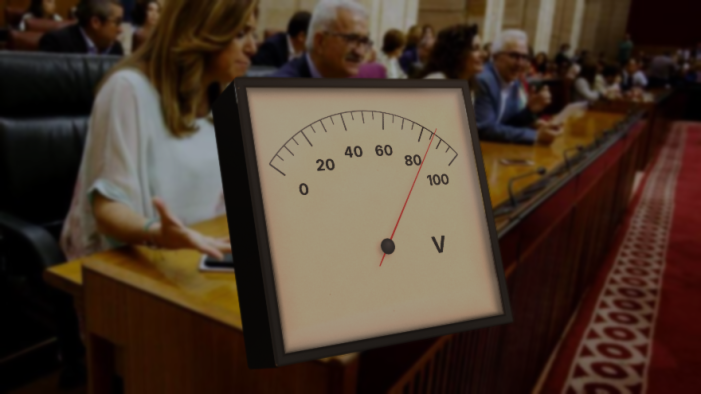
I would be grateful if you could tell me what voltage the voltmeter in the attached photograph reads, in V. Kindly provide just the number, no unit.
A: 85
